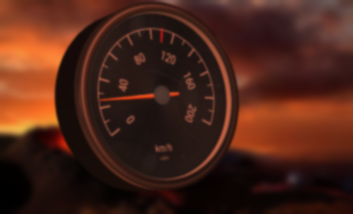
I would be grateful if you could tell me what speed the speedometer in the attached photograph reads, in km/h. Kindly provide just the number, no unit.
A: 25
